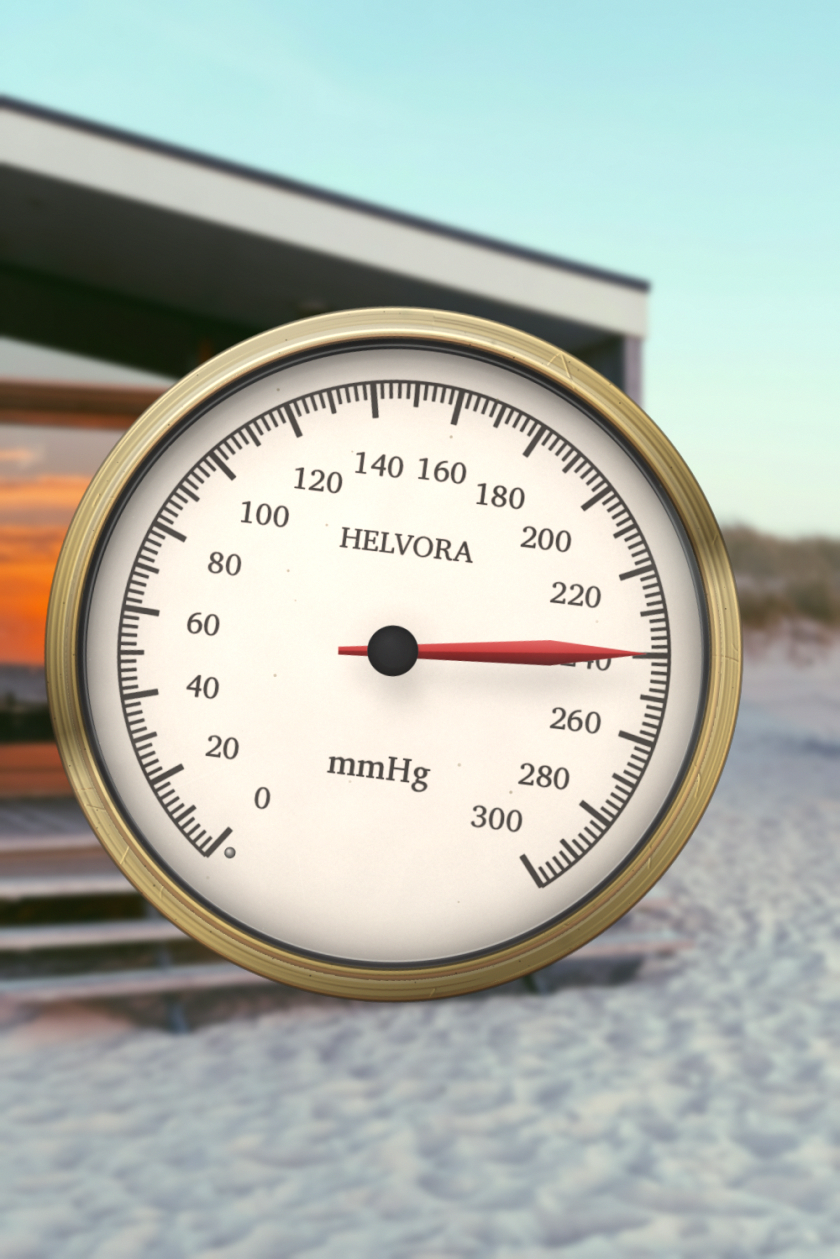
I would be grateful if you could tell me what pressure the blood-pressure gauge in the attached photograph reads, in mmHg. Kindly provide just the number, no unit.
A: 240
